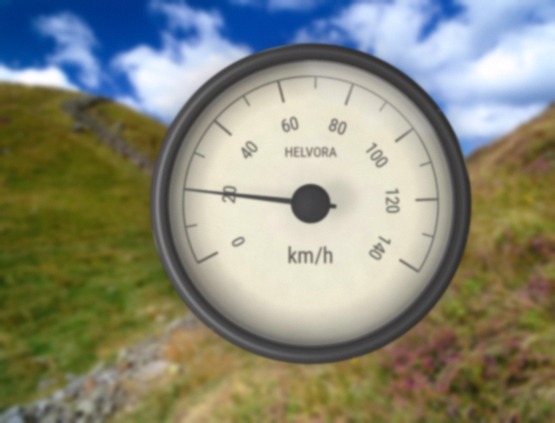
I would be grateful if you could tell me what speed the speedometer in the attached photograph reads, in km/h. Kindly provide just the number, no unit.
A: 20
